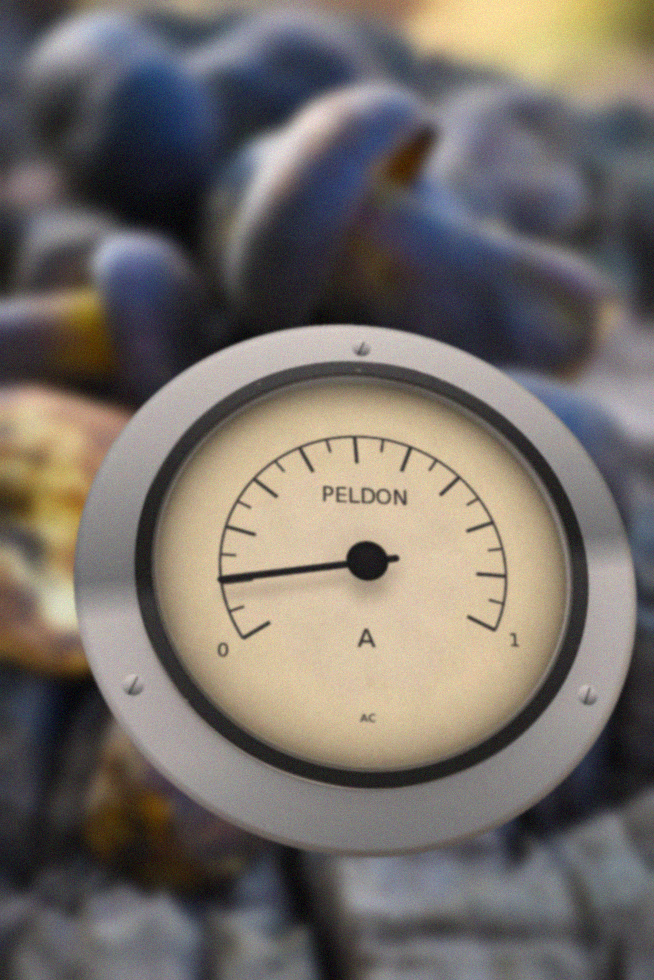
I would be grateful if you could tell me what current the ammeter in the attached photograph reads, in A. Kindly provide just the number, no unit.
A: 0.1
